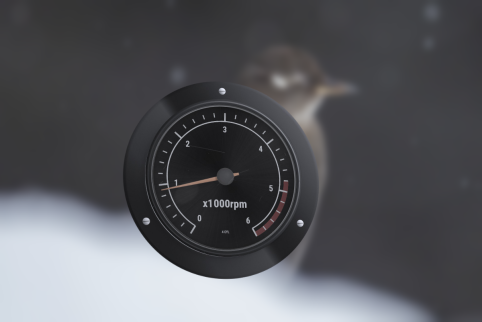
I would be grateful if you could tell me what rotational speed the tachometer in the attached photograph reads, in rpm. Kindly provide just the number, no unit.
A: 900
